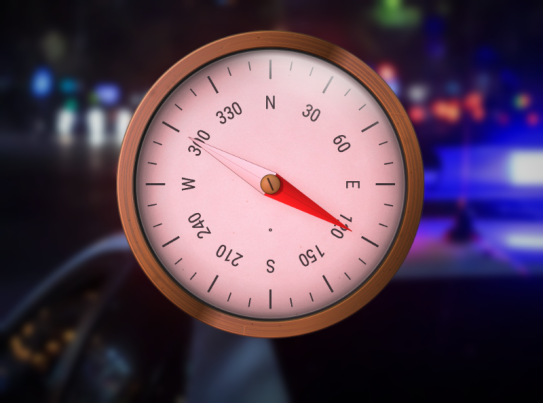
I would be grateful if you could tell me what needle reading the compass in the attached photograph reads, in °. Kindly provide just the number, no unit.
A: 120
